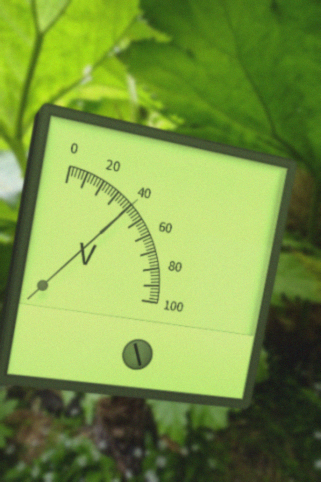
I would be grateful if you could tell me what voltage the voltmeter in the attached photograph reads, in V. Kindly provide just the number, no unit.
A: 40
